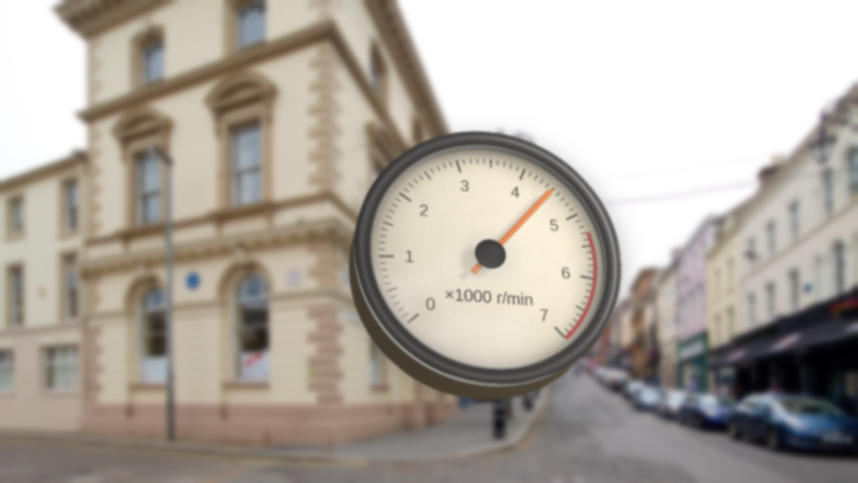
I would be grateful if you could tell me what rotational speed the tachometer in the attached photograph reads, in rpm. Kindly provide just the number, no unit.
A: 4500
